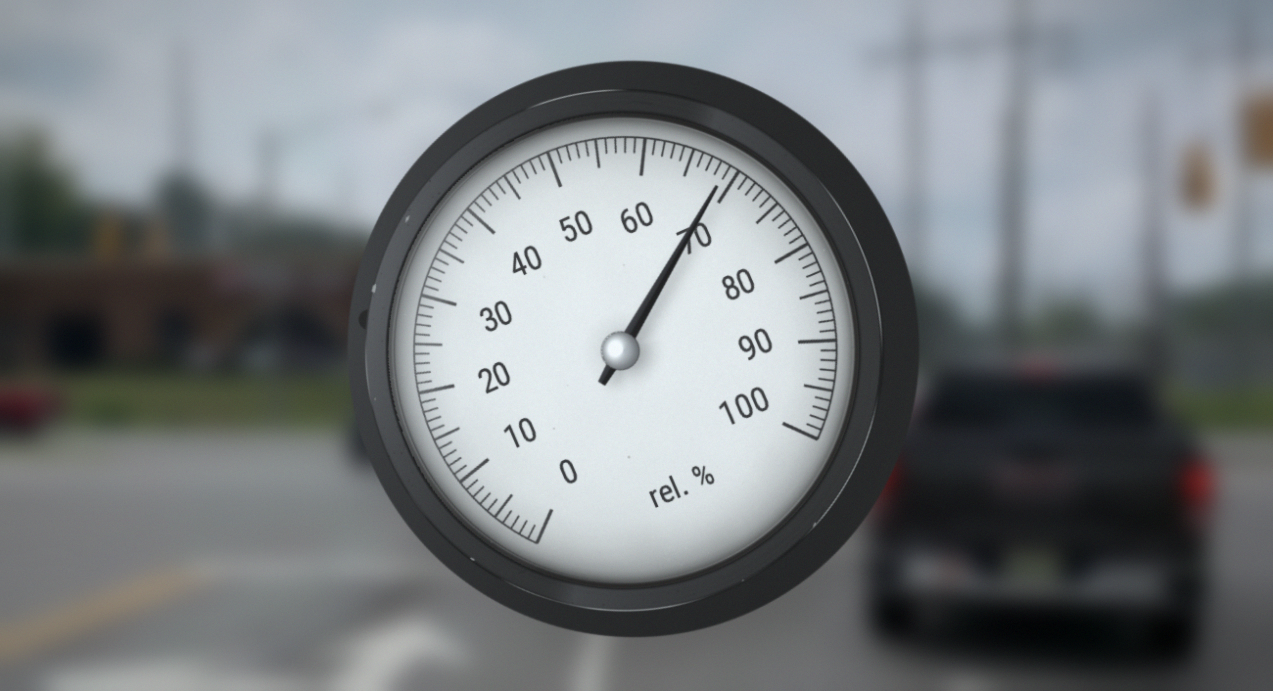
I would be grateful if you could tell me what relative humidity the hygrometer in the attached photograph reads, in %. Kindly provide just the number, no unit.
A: 69
